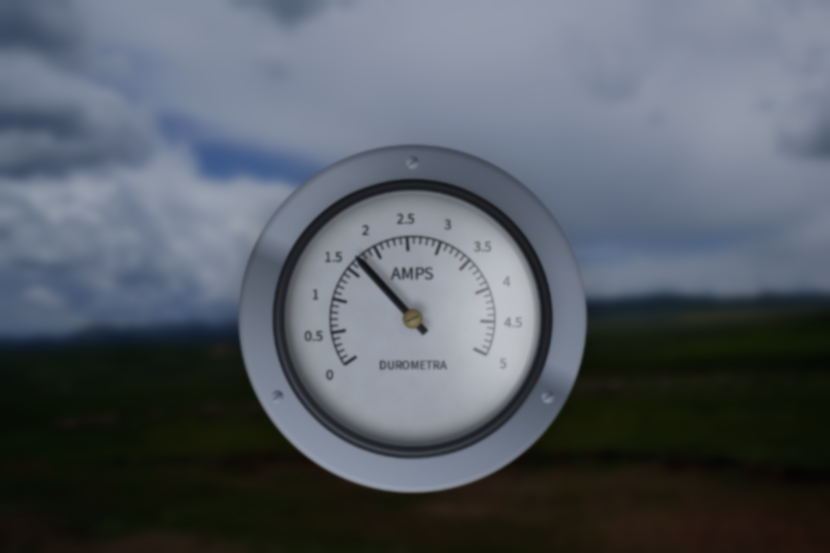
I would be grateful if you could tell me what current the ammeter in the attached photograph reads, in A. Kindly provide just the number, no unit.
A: 1.7
